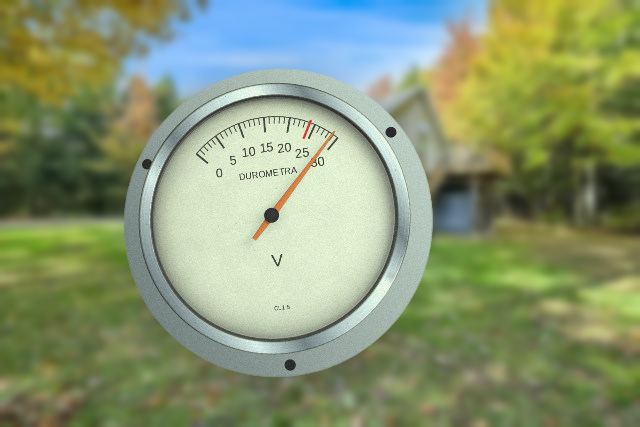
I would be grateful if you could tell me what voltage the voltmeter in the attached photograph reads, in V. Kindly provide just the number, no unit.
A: 29
